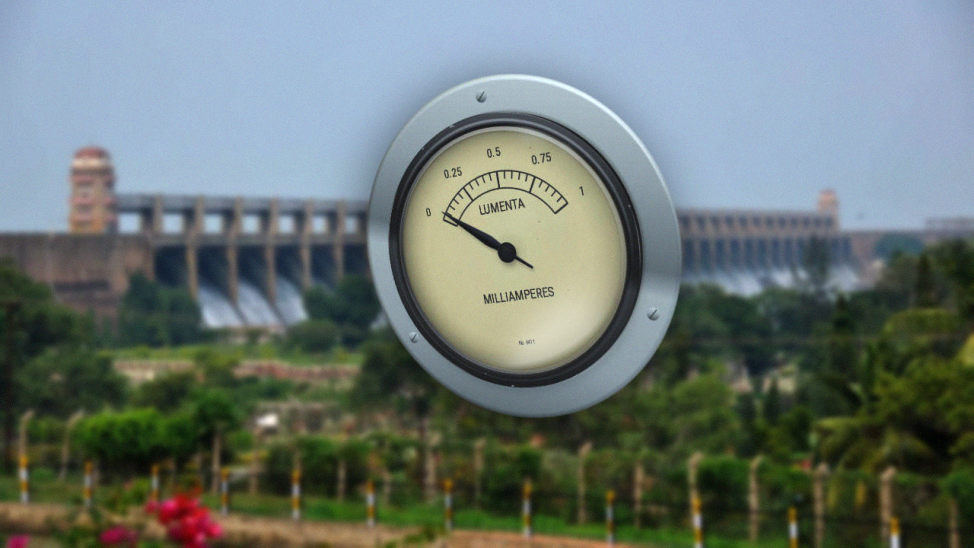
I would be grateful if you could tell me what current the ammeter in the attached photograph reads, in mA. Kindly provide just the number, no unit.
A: 0.05
